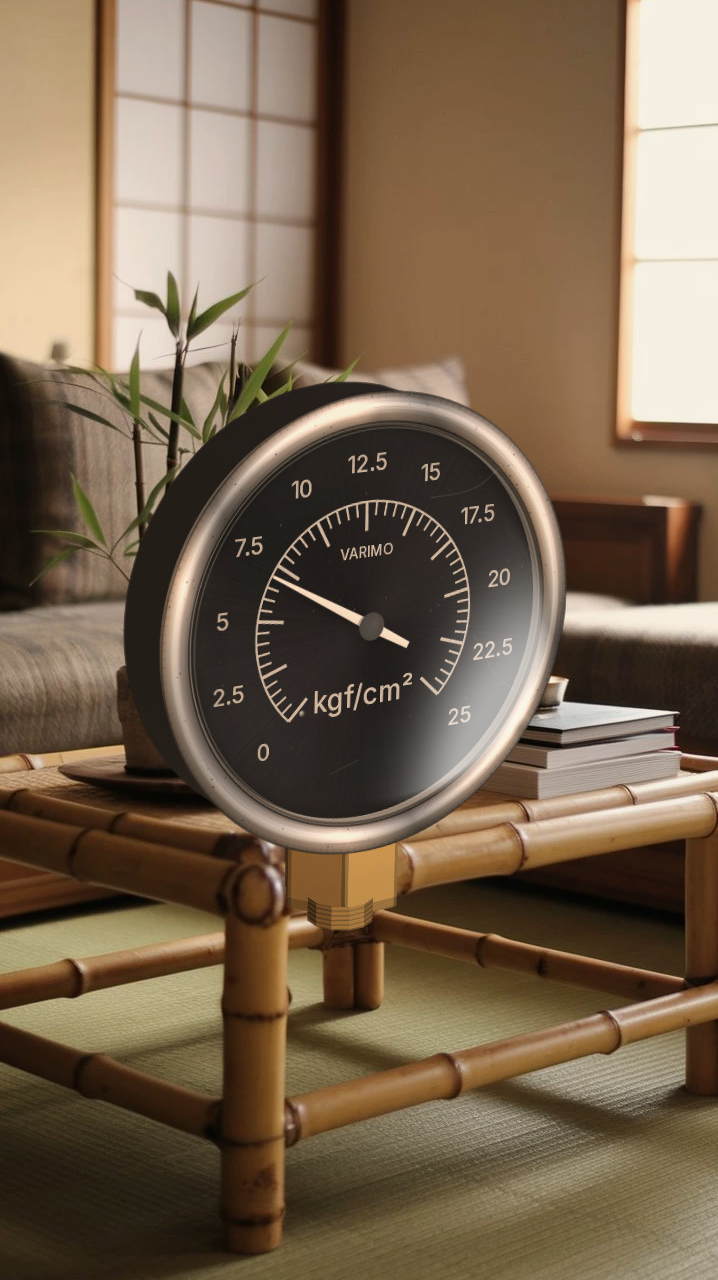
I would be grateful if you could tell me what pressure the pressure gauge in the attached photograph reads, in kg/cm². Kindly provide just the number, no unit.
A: 7
